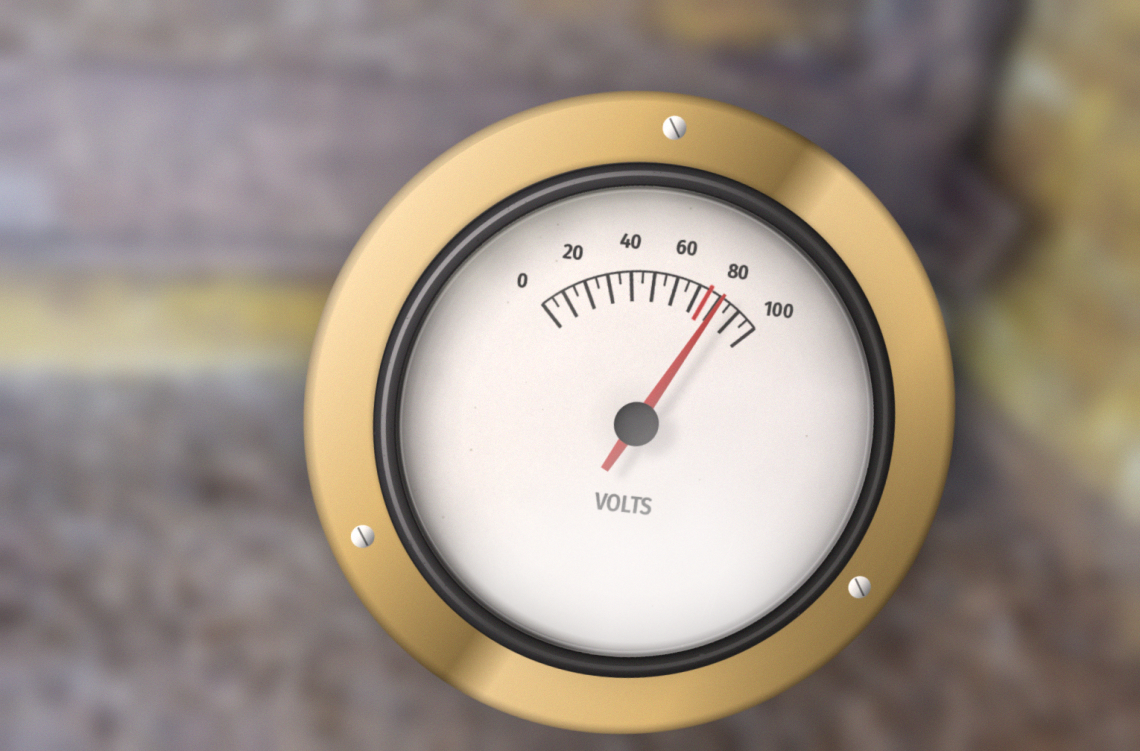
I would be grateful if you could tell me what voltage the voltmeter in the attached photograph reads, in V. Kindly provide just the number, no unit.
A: 80
